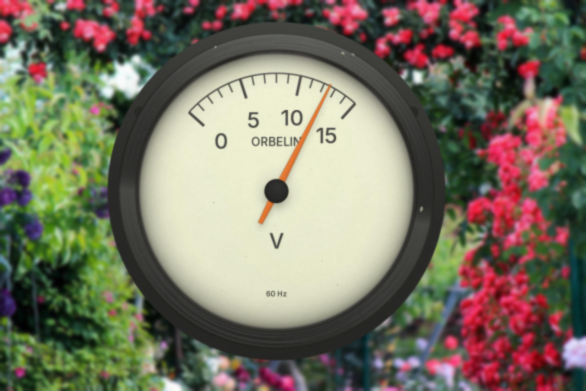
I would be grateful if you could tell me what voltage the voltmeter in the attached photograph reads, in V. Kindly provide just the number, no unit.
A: 12.5
